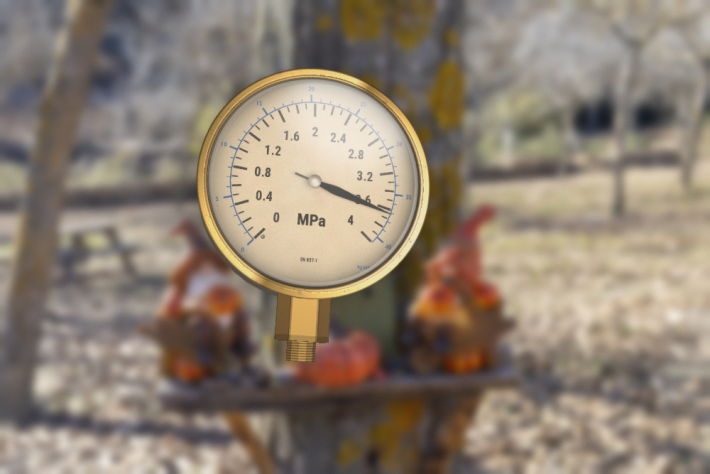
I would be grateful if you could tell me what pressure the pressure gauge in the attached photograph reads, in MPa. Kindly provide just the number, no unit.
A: 3.65
